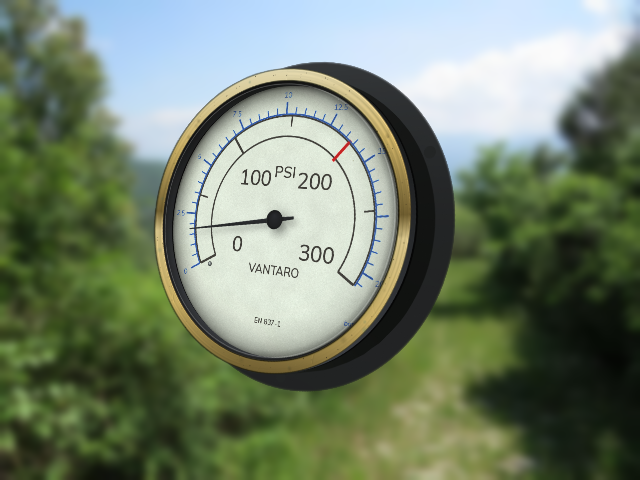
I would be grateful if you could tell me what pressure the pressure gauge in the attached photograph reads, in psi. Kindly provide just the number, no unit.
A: 25
